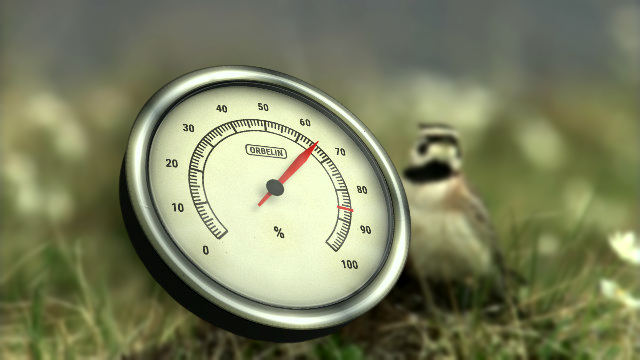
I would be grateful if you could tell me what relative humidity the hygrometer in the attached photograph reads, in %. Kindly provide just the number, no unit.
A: 65
